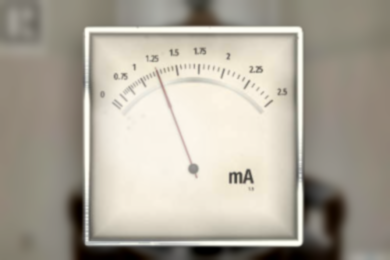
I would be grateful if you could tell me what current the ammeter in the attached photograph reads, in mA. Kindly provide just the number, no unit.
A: 1.25
